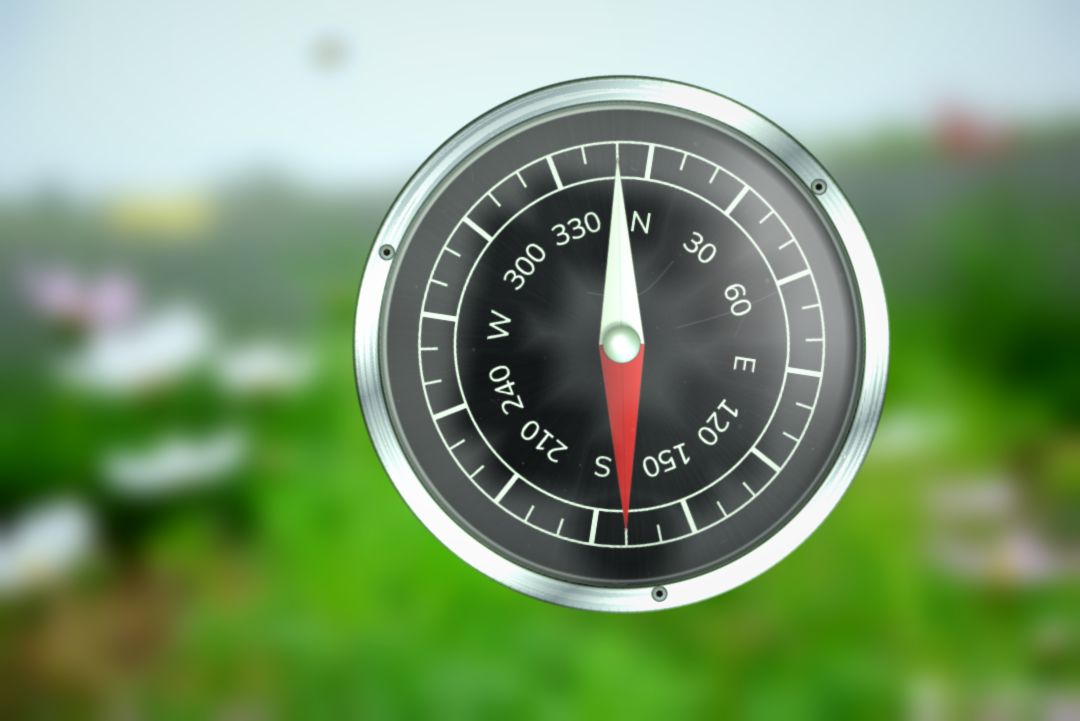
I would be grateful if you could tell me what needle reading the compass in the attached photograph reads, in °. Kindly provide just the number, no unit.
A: 170
